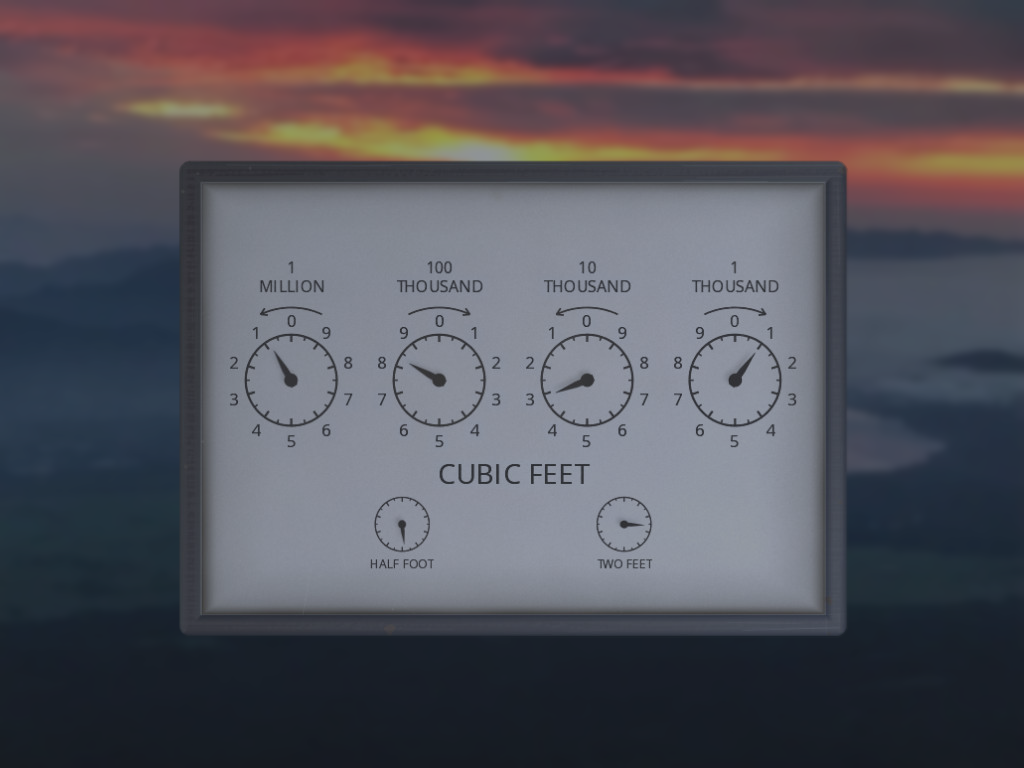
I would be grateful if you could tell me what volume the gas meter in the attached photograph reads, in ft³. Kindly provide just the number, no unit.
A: 83100
